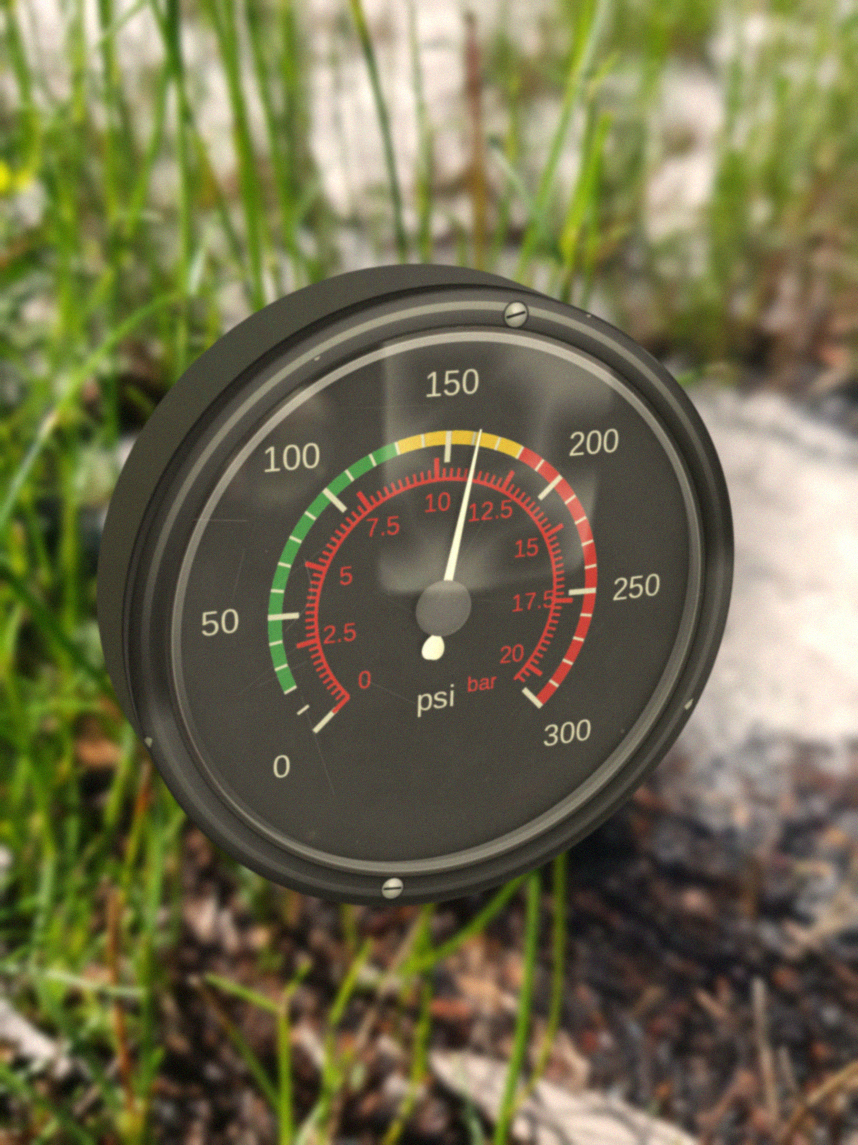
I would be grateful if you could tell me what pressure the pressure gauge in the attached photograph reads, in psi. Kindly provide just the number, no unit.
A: 160
